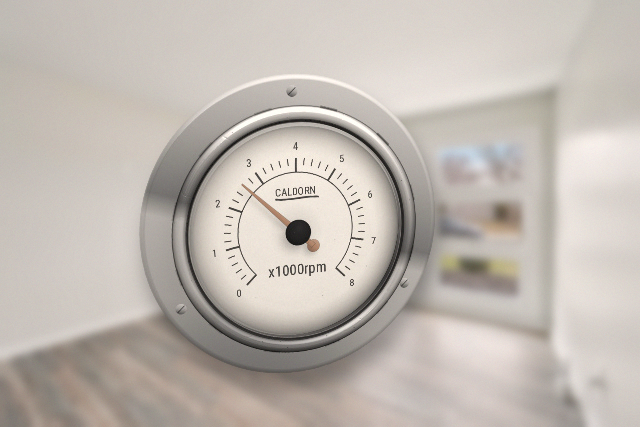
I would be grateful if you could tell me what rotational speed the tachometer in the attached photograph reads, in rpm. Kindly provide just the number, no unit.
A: 2600
